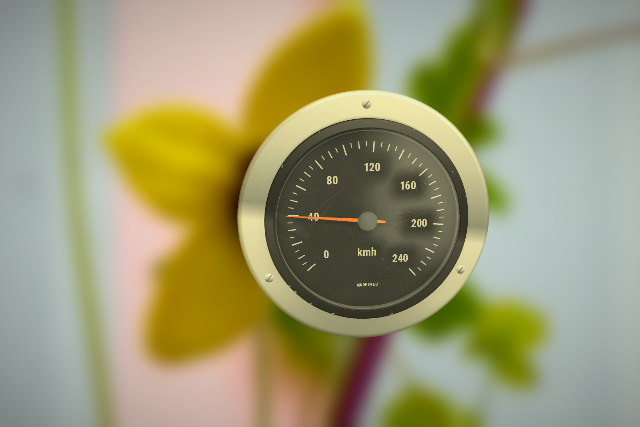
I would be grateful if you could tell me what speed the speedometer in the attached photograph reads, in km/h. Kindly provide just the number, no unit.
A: 40
